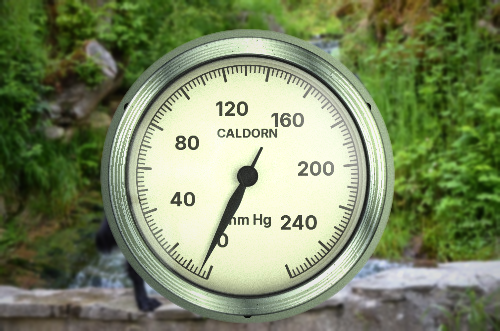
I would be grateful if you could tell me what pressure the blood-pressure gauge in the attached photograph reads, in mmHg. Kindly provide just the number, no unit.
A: 4
